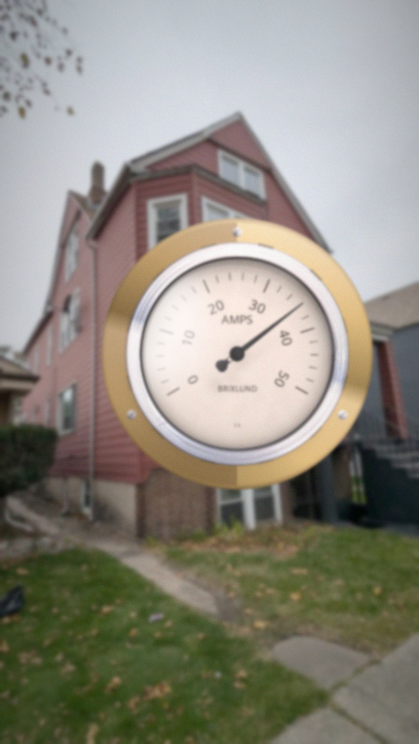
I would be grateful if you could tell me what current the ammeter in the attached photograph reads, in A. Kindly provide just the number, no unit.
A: 36
